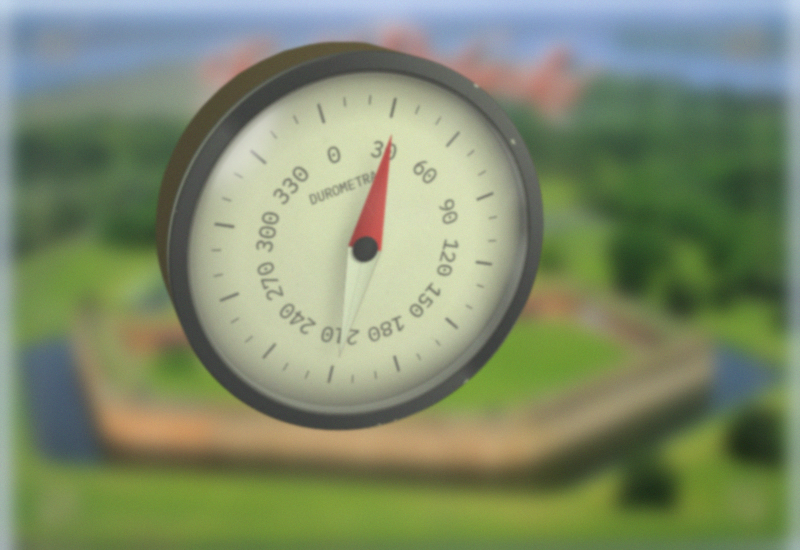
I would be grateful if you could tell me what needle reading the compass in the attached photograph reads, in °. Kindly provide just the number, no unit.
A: 30
